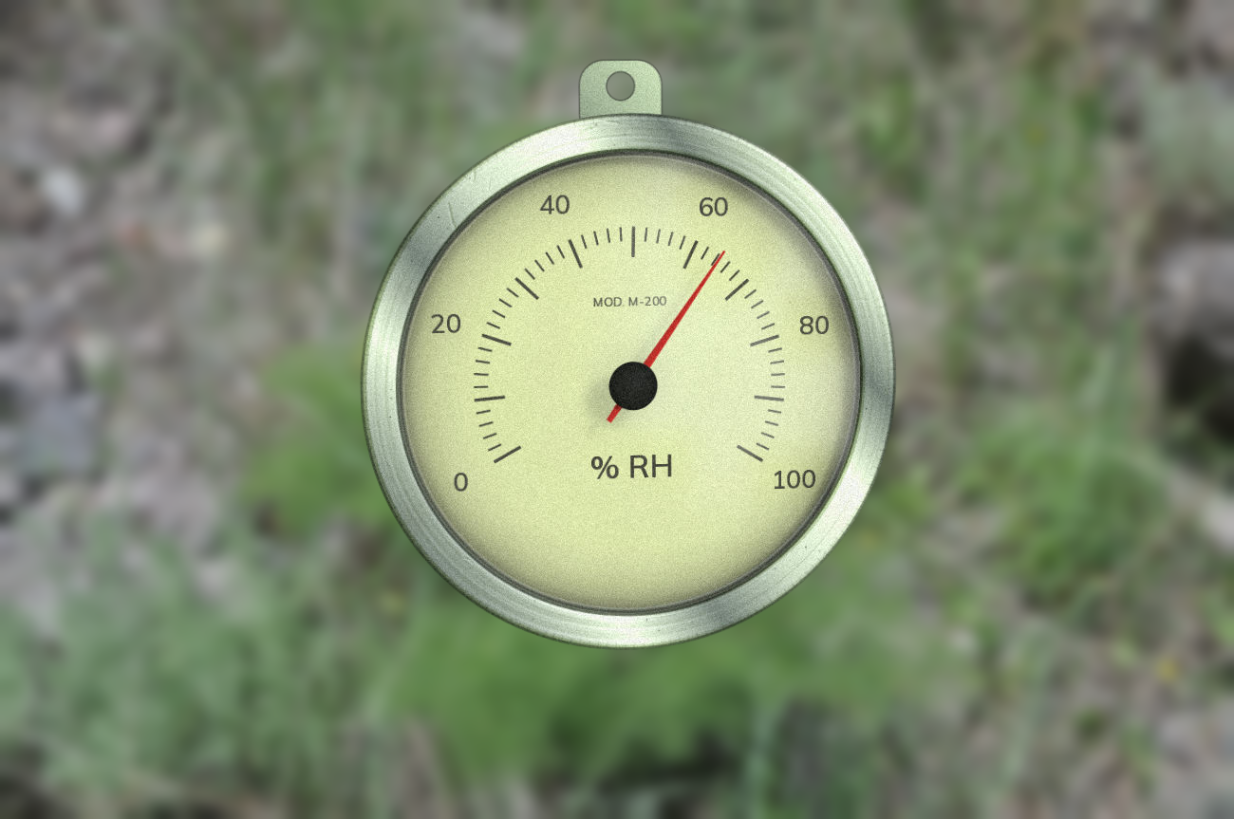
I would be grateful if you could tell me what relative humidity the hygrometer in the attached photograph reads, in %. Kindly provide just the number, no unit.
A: 64
